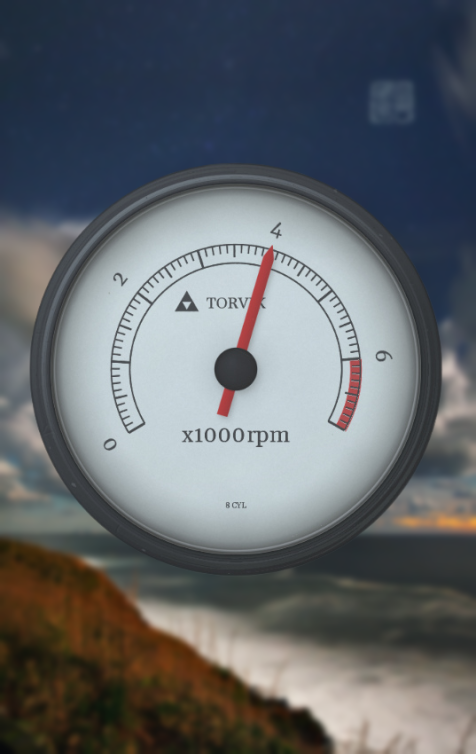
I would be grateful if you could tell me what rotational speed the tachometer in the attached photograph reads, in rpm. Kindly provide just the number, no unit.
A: 4000
